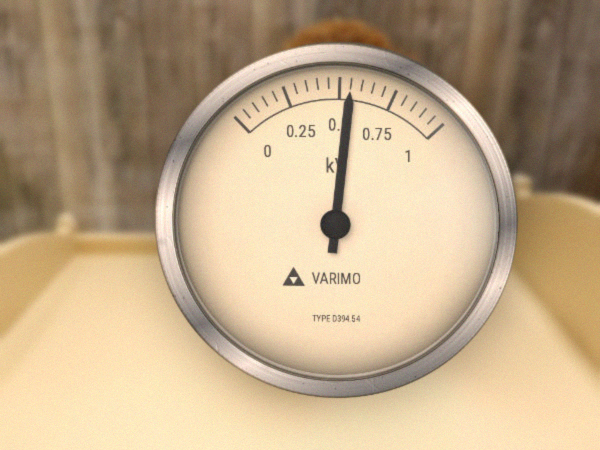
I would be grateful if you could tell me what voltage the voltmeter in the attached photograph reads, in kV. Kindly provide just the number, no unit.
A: 0.55
